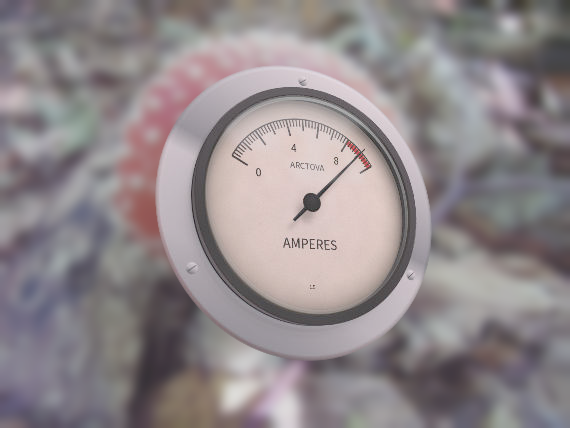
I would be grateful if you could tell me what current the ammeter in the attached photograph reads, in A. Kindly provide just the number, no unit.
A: 9
